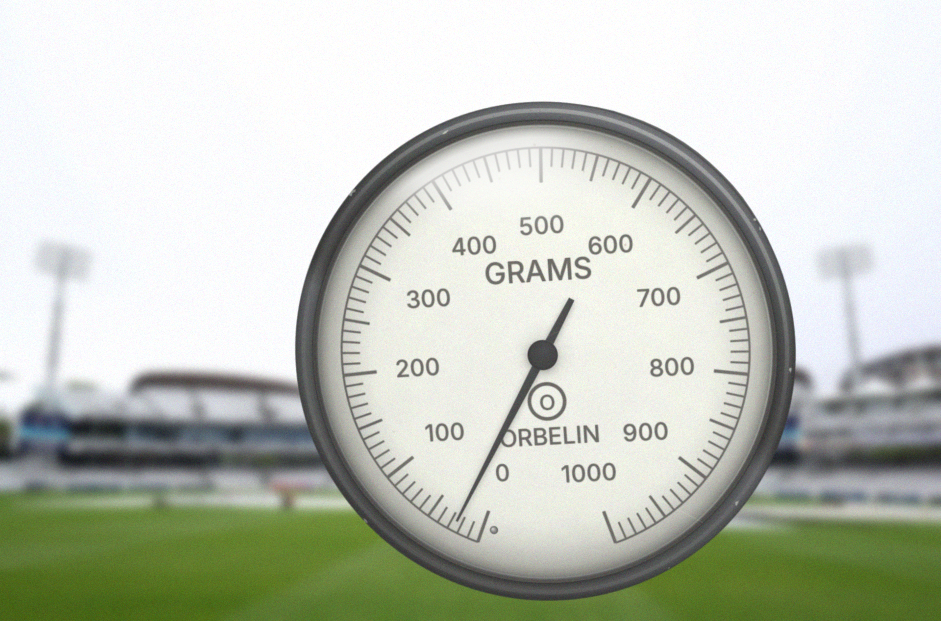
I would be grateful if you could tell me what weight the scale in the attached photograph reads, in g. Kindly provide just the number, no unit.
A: 25
